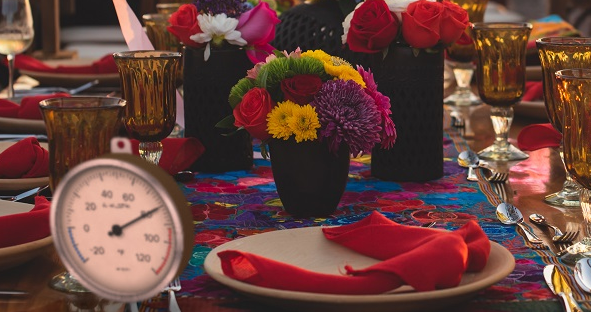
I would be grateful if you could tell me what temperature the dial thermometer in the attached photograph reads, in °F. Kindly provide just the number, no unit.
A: 80
